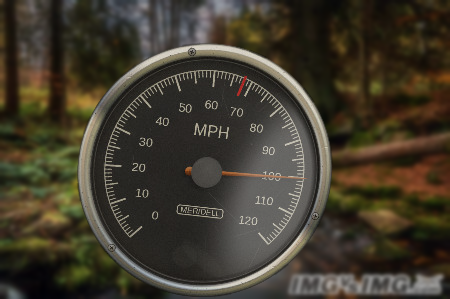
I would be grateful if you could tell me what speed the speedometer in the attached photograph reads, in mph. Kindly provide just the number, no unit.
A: 100
